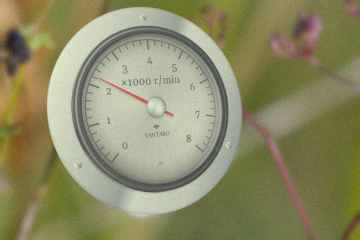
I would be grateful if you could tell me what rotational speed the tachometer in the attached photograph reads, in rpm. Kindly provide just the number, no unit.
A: 2200
